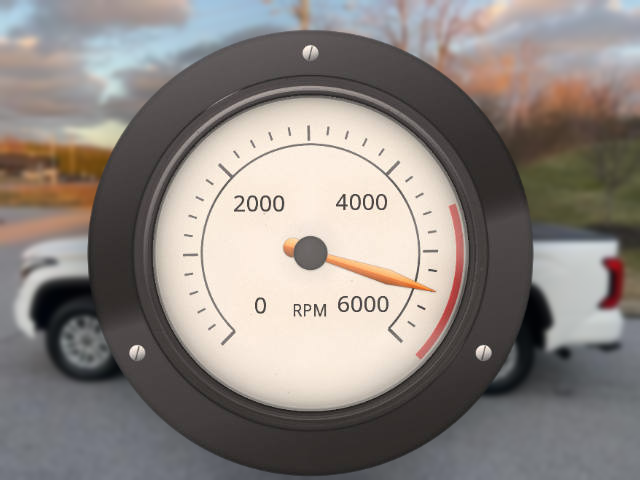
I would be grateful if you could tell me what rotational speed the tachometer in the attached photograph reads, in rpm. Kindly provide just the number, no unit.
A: 5400
